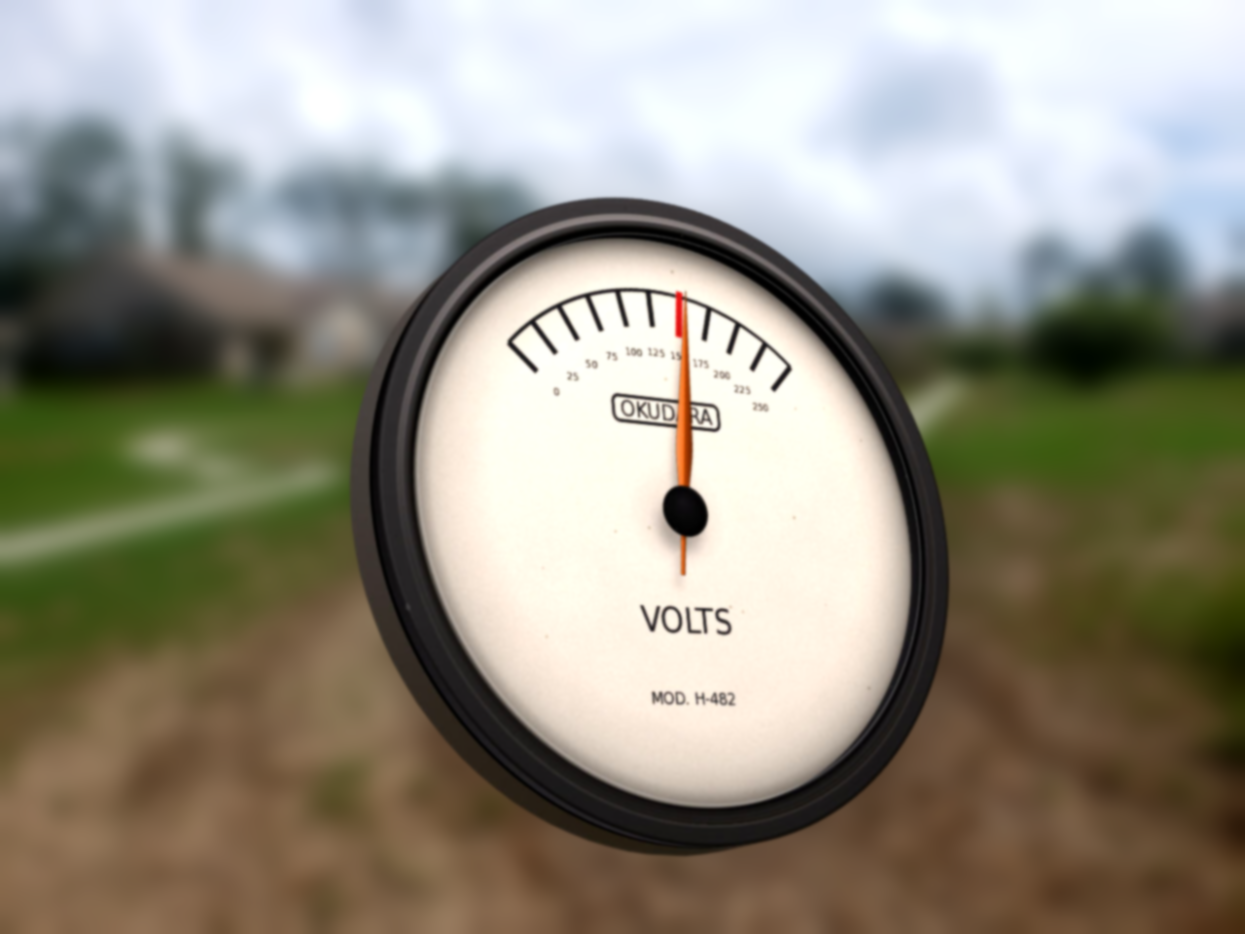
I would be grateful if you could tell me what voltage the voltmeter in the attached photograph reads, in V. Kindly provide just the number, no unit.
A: 150
